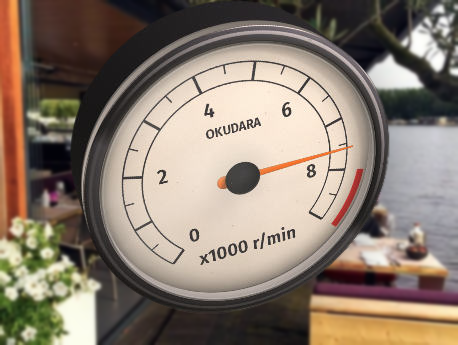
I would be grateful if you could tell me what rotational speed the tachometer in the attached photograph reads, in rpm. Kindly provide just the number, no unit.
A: 7500
